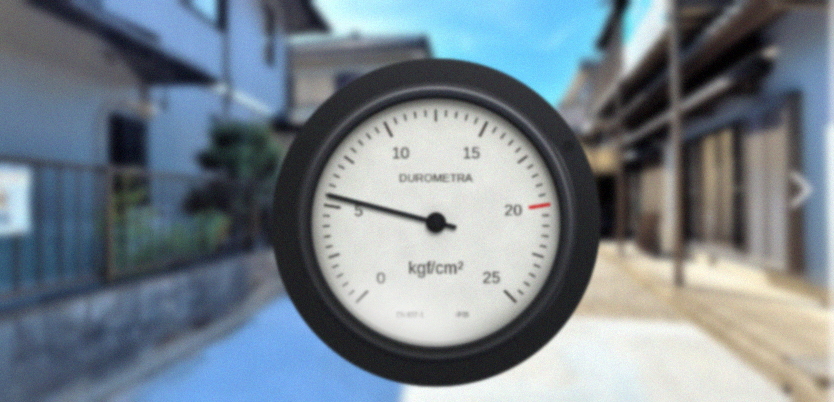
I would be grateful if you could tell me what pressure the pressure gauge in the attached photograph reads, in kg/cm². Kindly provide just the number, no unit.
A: 5.5
